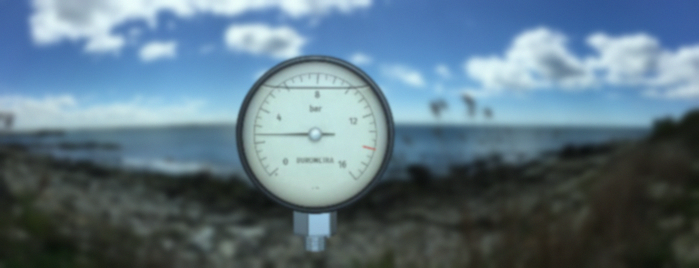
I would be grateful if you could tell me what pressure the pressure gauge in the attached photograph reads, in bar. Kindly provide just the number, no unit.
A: 2.5
